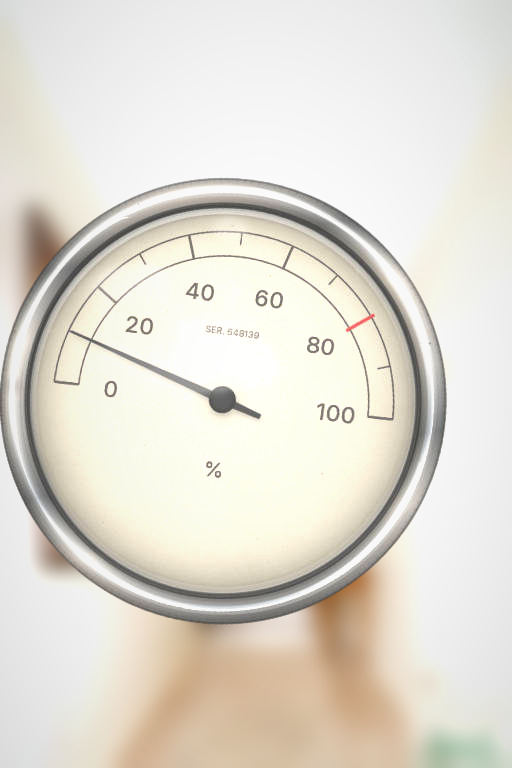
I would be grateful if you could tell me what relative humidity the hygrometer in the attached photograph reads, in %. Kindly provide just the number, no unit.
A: 10
